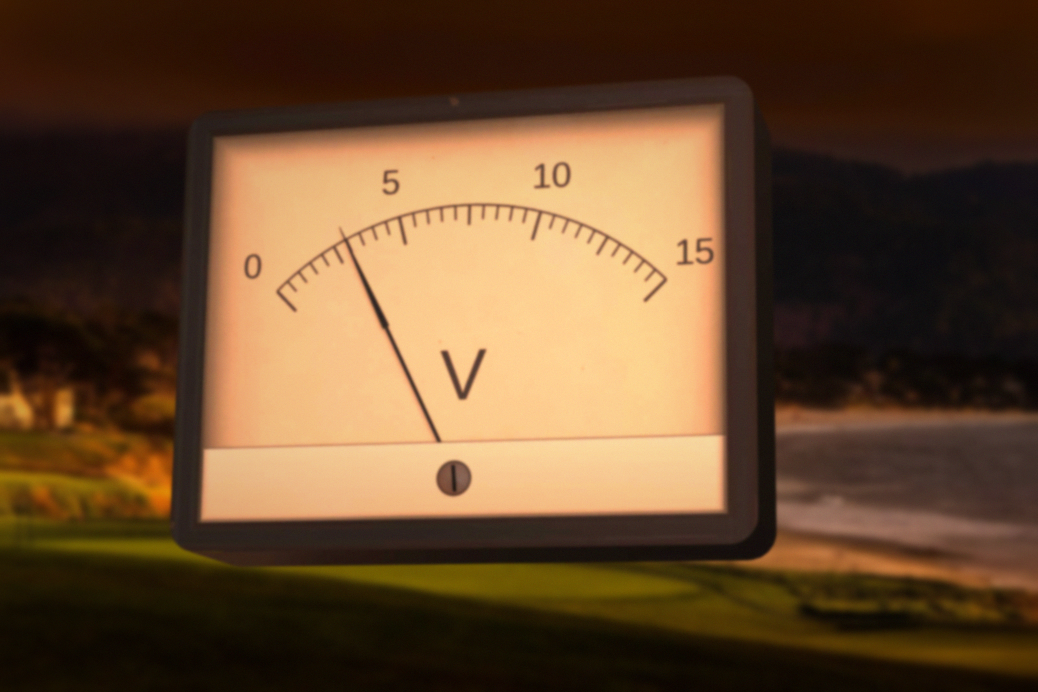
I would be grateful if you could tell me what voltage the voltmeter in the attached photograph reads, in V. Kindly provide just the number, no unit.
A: 3
